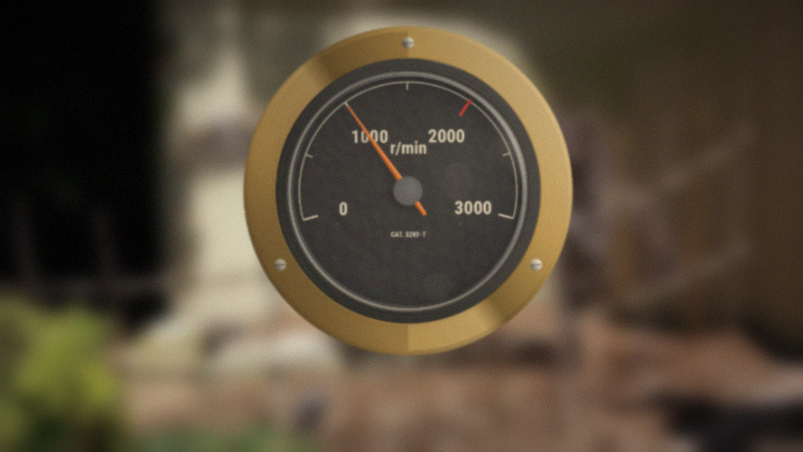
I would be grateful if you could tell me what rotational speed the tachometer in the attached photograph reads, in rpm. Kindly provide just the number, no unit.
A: 1000
